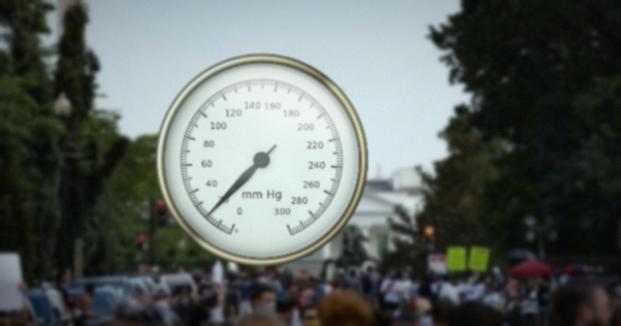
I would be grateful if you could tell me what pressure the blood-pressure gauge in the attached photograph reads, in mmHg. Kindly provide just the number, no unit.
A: 20
